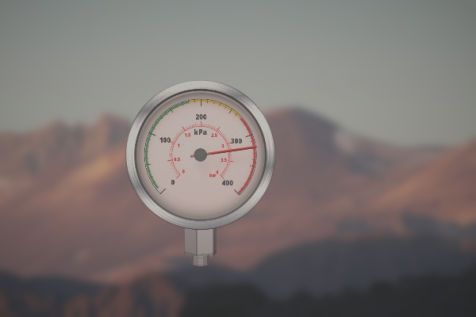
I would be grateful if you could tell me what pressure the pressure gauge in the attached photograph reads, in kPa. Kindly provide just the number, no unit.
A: 320
